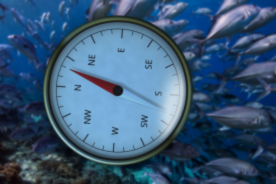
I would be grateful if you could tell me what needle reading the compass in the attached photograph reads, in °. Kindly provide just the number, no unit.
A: 20
